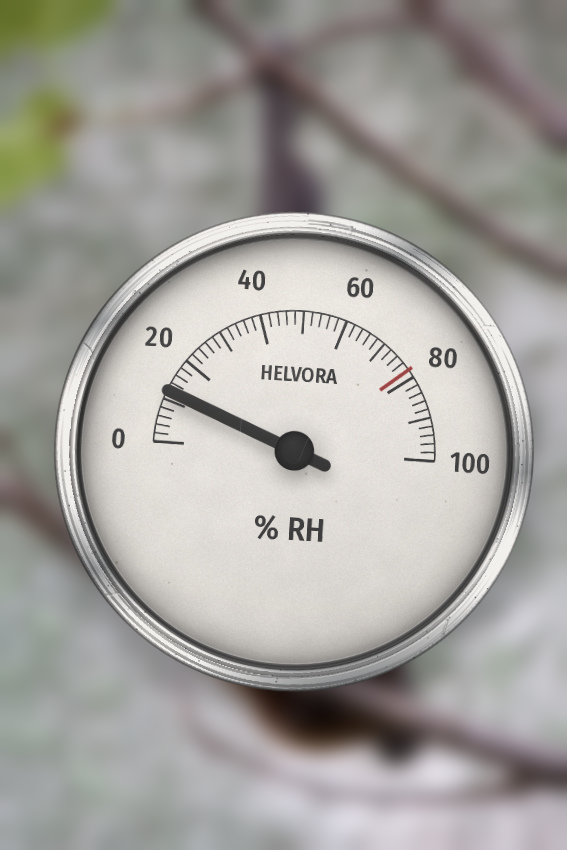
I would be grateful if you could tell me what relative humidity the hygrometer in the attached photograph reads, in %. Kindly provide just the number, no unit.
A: 12
